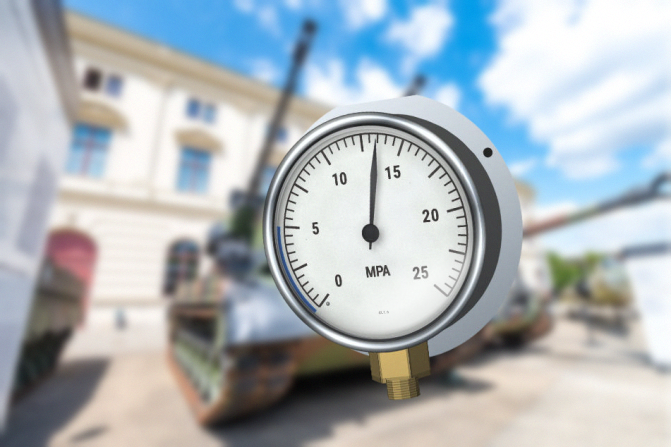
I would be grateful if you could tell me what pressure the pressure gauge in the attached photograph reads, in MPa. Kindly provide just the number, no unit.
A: 13.5
